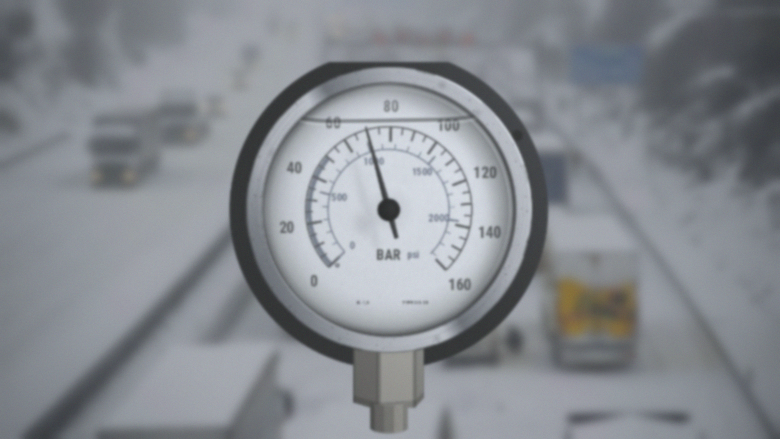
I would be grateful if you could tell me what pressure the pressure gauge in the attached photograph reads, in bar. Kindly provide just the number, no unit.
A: 70
